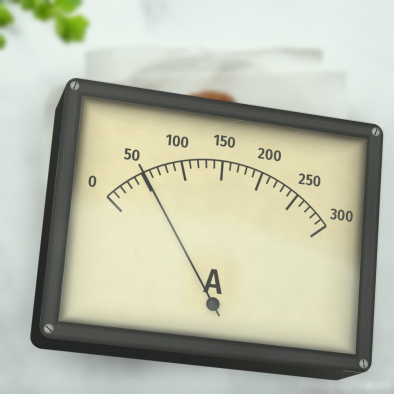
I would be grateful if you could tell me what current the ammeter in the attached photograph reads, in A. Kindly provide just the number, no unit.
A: 50
